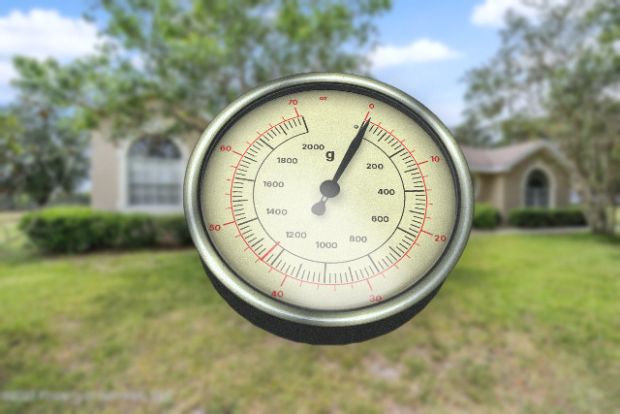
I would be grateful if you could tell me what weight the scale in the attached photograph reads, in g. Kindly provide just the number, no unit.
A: 20
